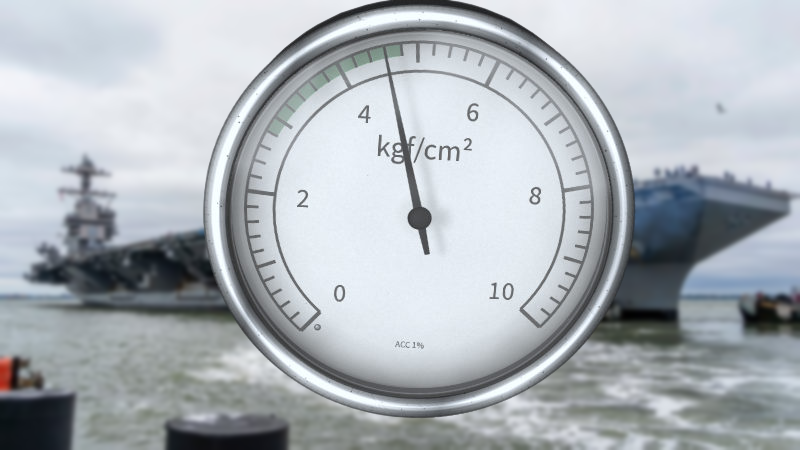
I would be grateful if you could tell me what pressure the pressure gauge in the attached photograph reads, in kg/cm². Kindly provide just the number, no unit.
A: 4.6
